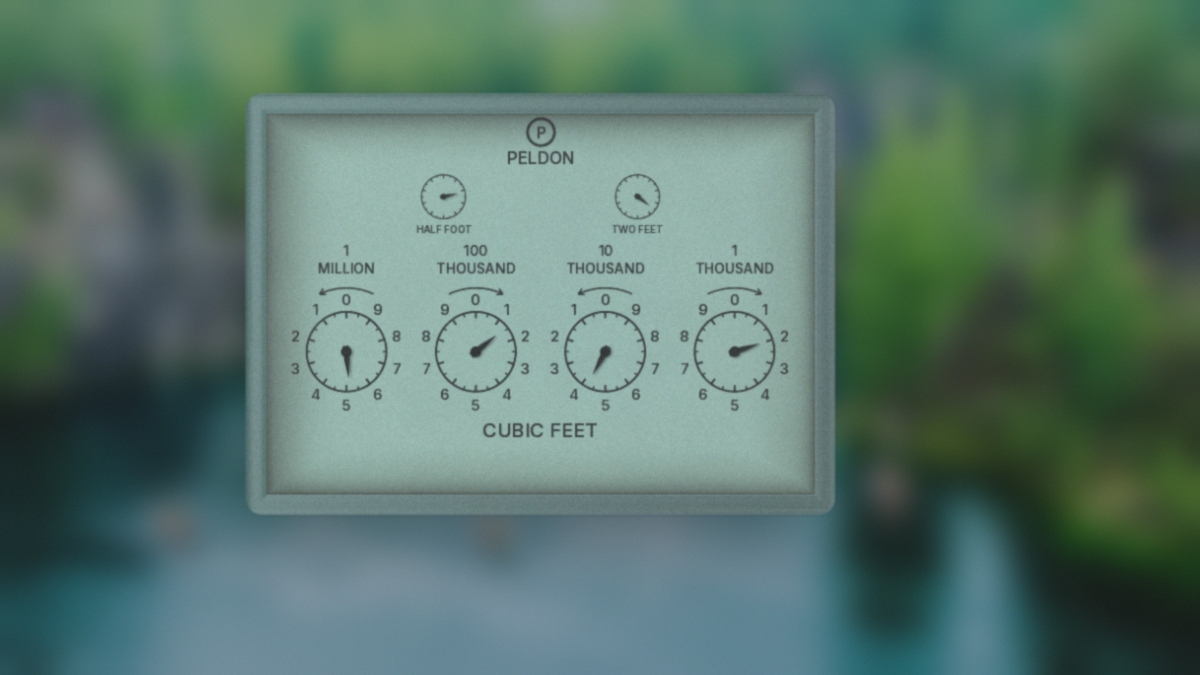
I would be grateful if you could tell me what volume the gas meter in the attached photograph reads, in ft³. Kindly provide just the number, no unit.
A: 514200
